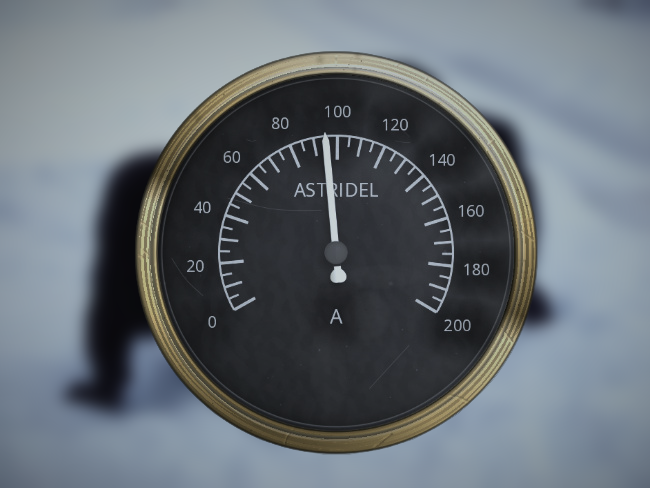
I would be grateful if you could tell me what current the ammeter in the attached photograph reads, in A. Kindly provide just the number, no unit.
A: 95
